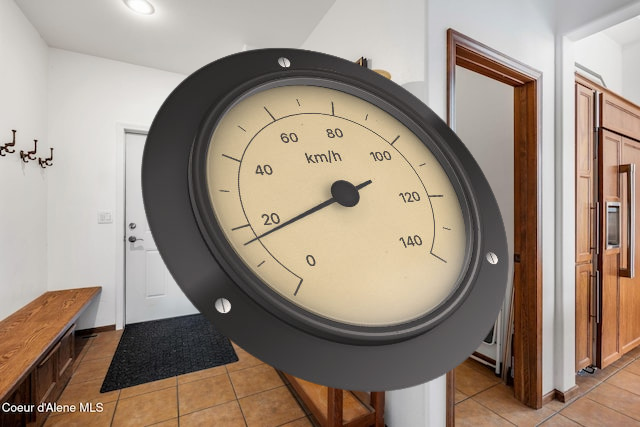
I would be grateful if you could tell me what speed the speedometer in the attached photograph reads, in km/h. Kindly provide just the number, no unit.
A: 15
